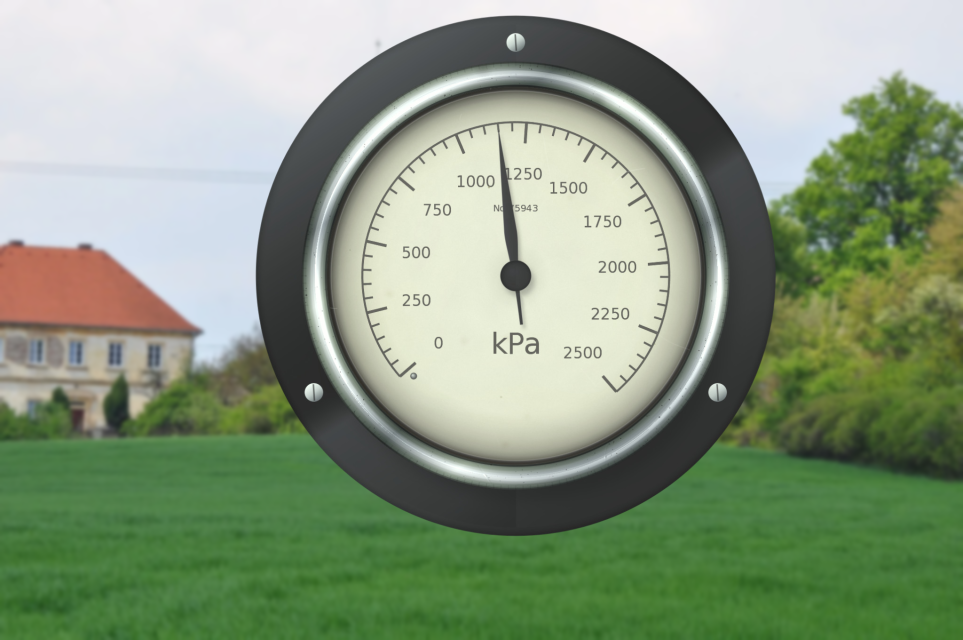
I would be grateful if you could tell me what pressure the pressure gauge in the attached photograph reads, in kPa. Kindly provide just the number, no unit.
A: 1150
